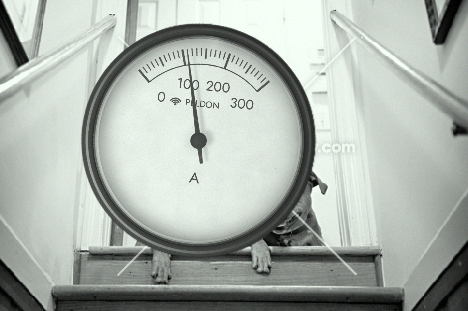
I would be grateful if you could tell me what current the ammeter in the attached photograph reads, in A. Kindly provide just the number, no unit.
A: 110
